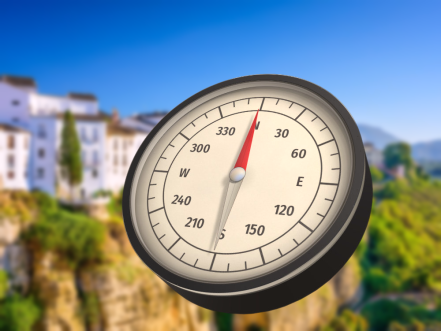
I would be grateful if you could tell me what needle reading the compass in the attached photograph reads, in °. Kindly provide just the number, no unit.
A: 0
